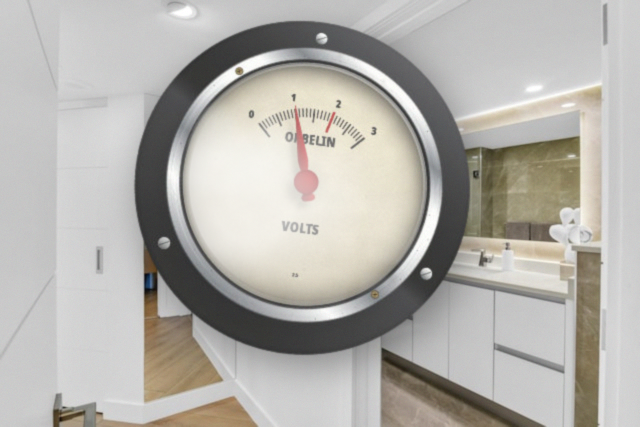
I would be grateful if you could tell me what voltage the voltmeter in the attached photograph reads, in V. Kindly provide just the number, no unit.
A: 1
